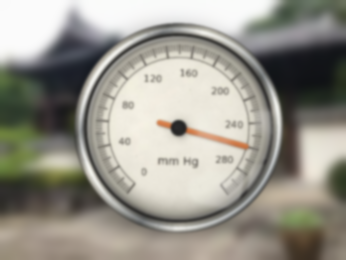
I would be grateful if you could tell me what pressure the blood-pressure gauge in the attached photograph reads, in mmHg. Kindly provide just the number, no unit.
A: 260
